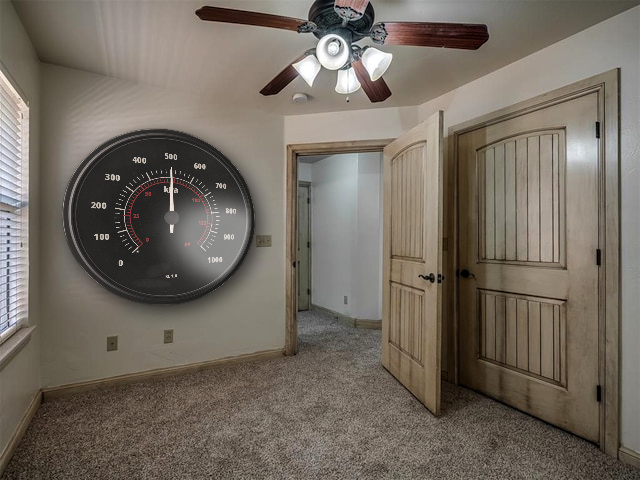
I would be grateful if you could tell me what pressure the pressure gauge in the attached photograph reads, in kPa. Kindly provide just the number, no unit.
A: 500
